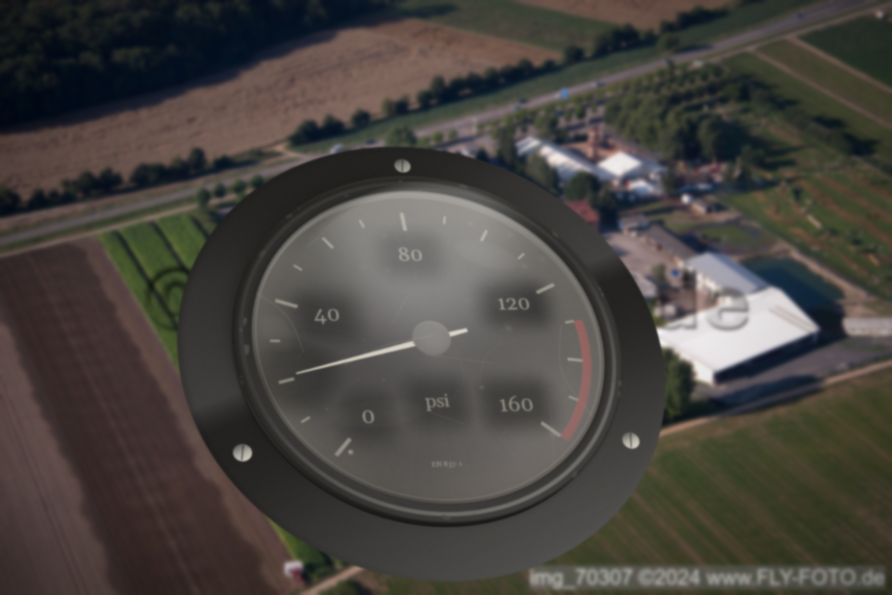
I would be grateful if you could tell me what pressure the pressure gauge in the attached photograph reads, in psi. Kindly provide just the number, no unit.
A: 20
